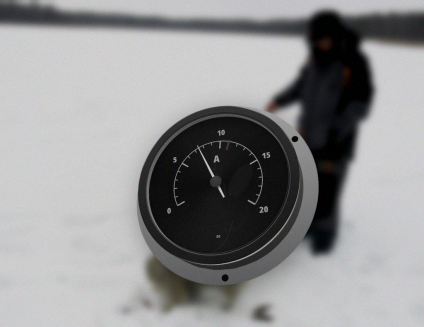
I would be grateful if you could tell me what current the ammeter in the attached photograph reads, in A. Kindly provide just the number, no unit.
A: 7.5
